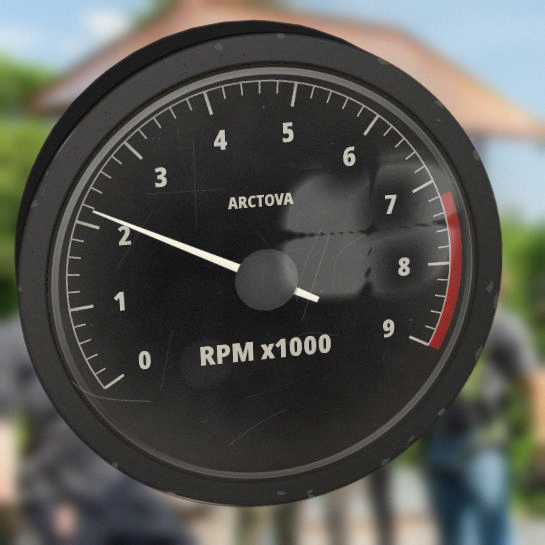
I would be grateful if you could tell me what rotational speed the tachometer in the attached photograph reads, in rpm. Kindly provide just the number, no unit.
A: 2200
